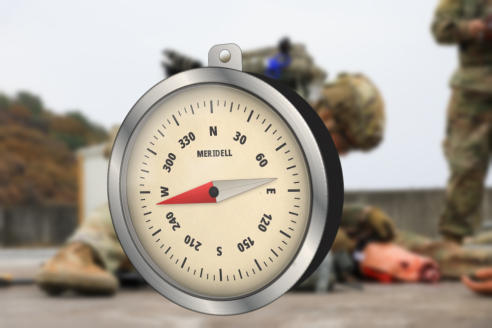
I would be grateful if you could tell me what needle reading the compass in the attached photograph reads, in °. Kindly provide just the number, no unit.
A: 260
